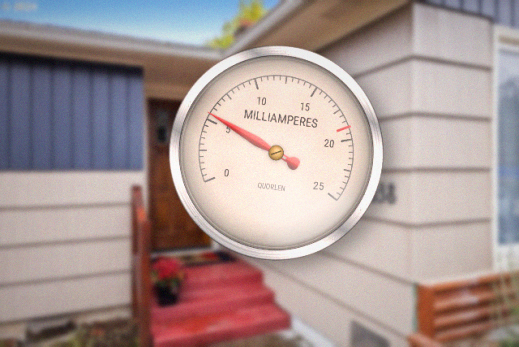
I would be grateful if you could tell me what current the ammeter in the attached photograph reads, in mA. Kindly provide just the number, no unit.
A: 5.5
